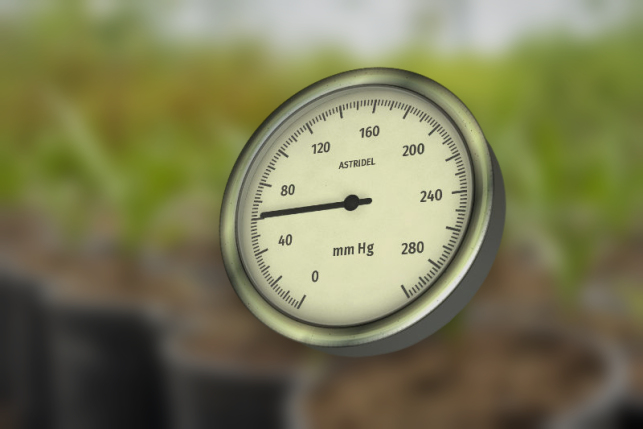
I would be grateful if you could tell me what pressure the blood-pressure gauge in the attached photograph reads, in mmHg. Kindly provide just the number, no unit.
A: 60
